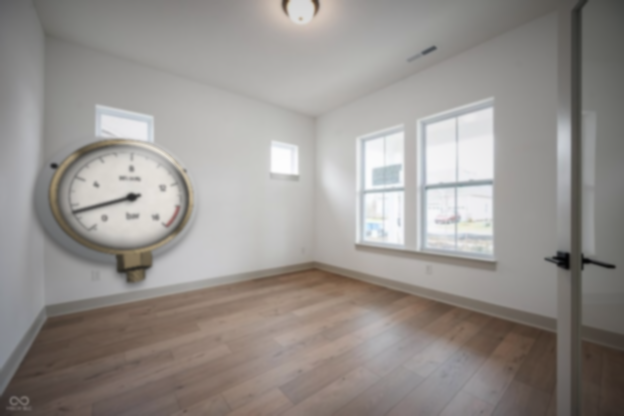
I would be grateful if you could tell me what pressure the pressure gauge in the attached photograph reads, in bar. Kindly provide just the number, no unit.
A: 1.5
